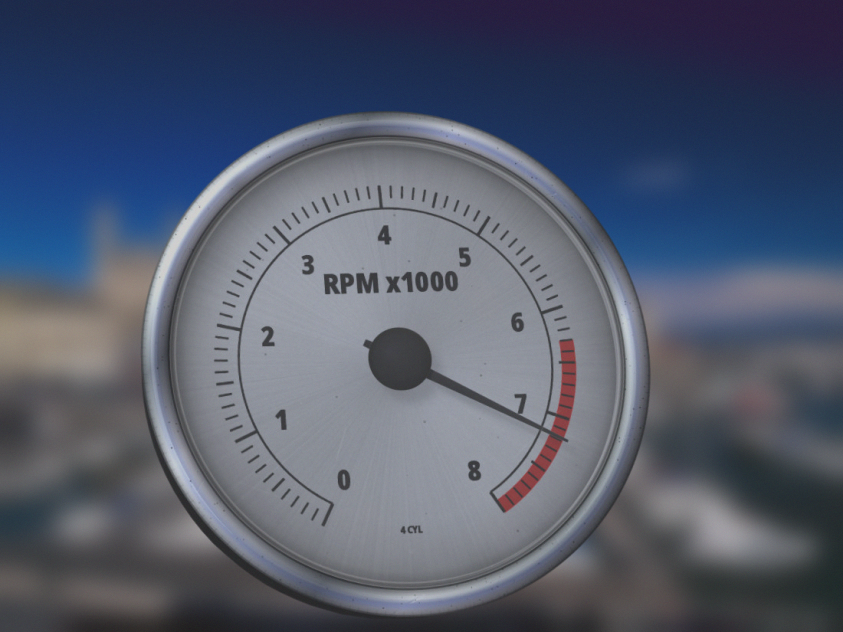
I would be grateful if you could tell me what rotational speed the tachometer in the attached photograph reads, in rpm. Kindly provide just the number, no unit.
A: 7200
